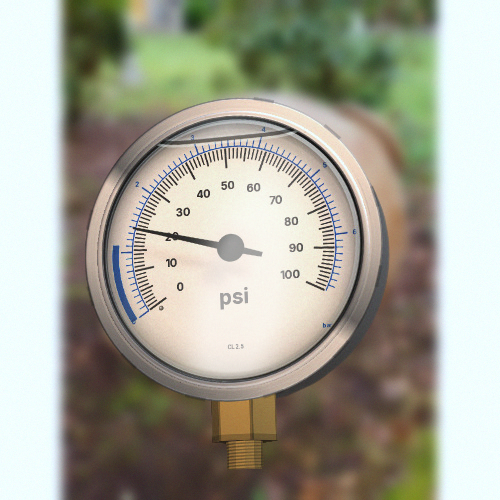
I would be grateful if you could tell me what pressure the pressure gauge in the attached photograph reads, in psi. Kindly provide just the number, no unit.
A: 20
